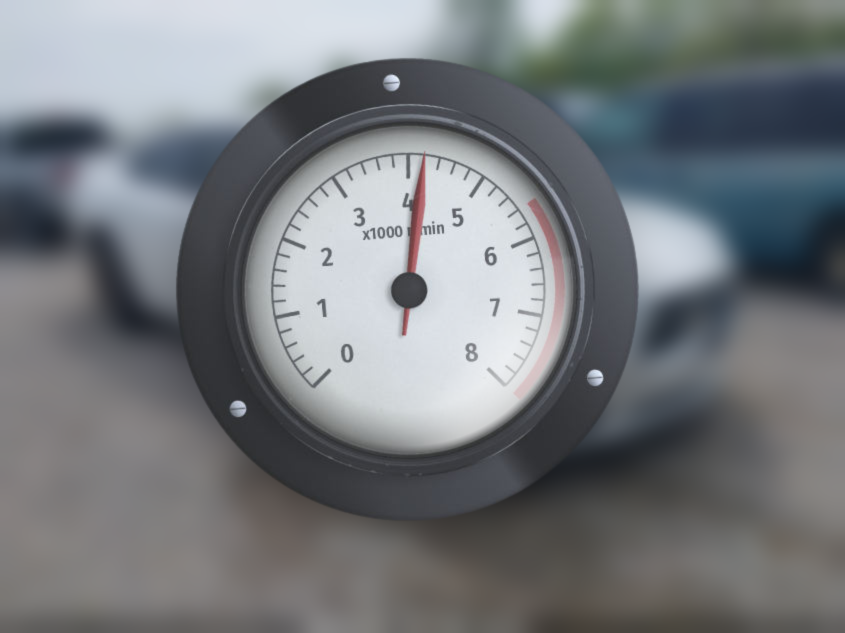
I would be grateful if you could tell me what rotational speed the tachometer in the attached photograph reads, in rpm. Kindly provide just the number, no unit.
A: 4200
